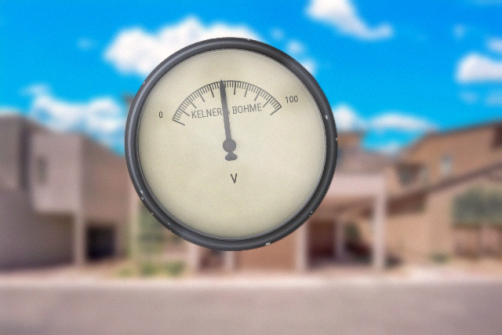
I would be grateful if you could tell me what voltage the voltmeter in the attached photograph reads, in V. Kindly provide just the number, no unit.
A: 50
